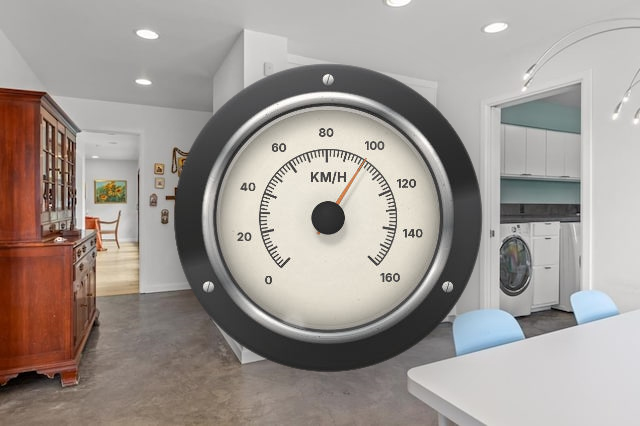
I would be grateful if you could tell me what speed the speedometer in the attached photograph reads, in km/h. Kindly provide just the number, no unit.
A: 100
